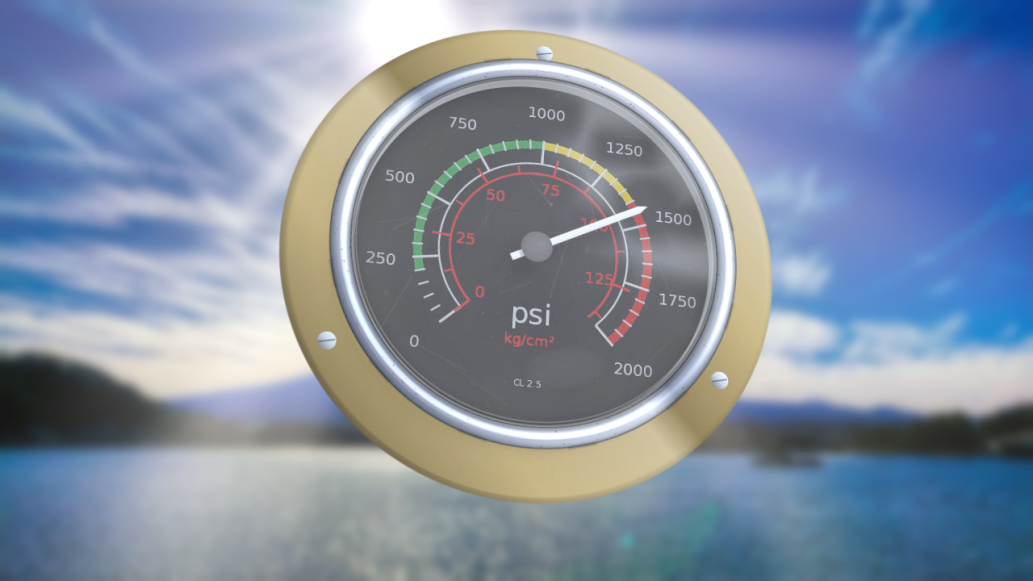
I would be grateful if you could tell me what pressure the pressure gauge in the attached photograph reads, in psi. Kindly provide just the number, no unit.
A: 1450
